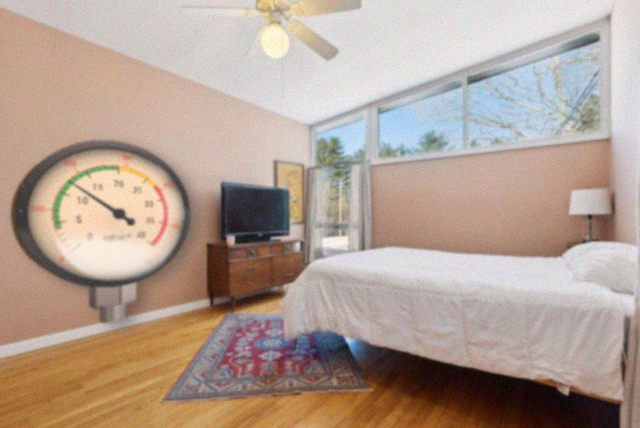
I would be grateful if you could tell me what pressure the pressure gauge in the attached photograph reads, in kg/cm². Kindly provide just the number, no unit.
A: 12
